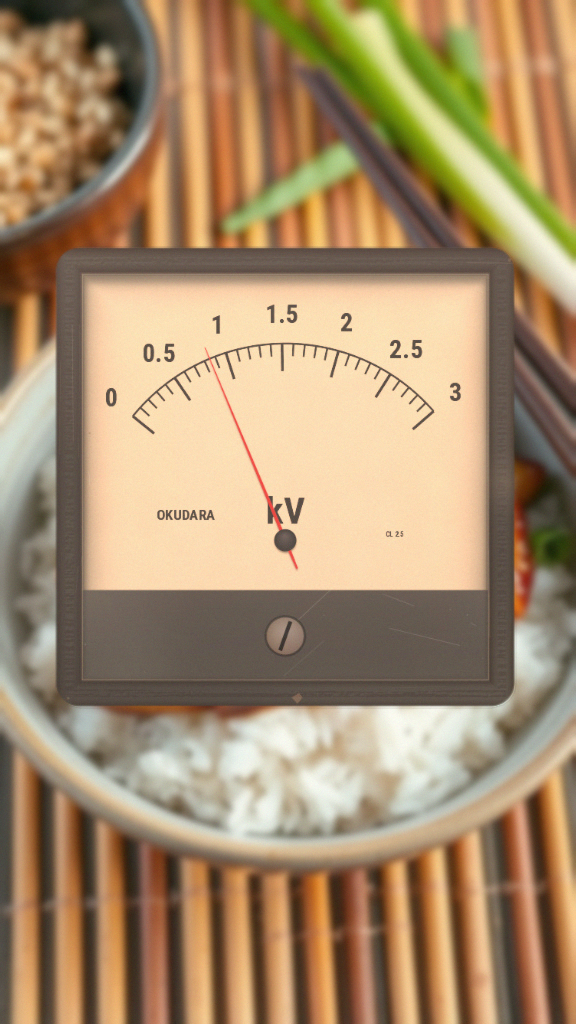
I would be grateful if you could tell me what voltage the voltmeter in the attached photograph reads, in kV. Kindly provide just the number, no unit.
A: 0.85
